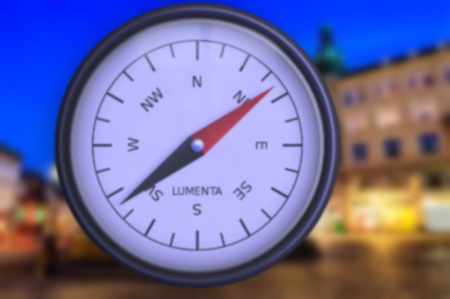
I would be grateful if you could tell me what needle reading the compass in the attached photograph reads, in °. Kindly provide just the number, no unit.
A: 52.5
